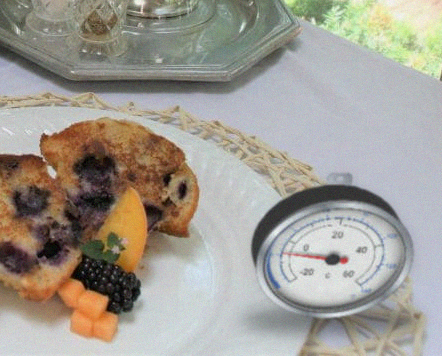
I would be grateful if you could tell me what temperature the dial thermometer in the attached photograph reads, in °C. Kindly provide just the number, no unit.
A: -5
